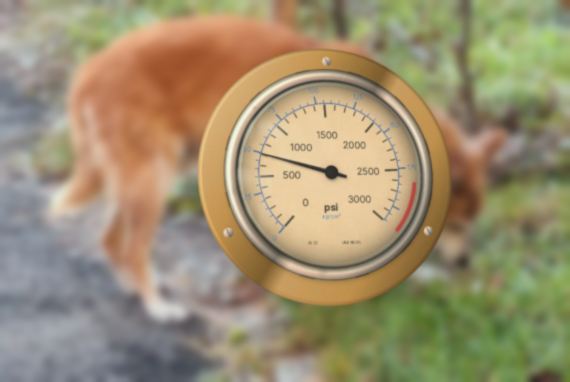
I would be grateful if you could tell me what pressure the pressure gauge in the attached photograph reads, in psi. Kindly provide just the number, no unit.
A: 700
